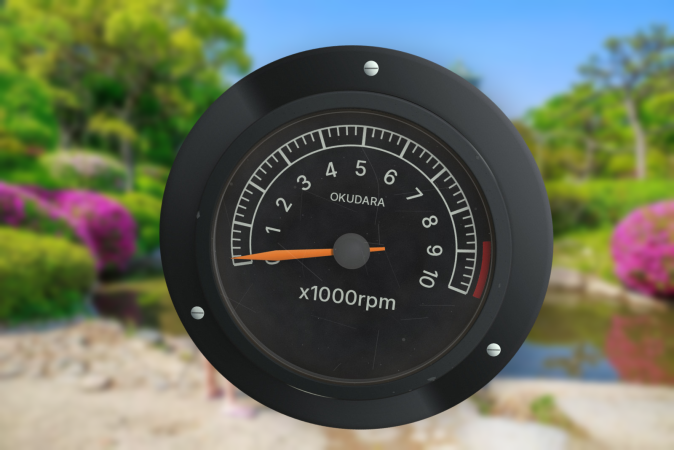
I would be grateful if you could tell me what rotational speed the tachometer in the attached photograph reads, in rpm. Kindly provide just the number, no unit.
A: 200
